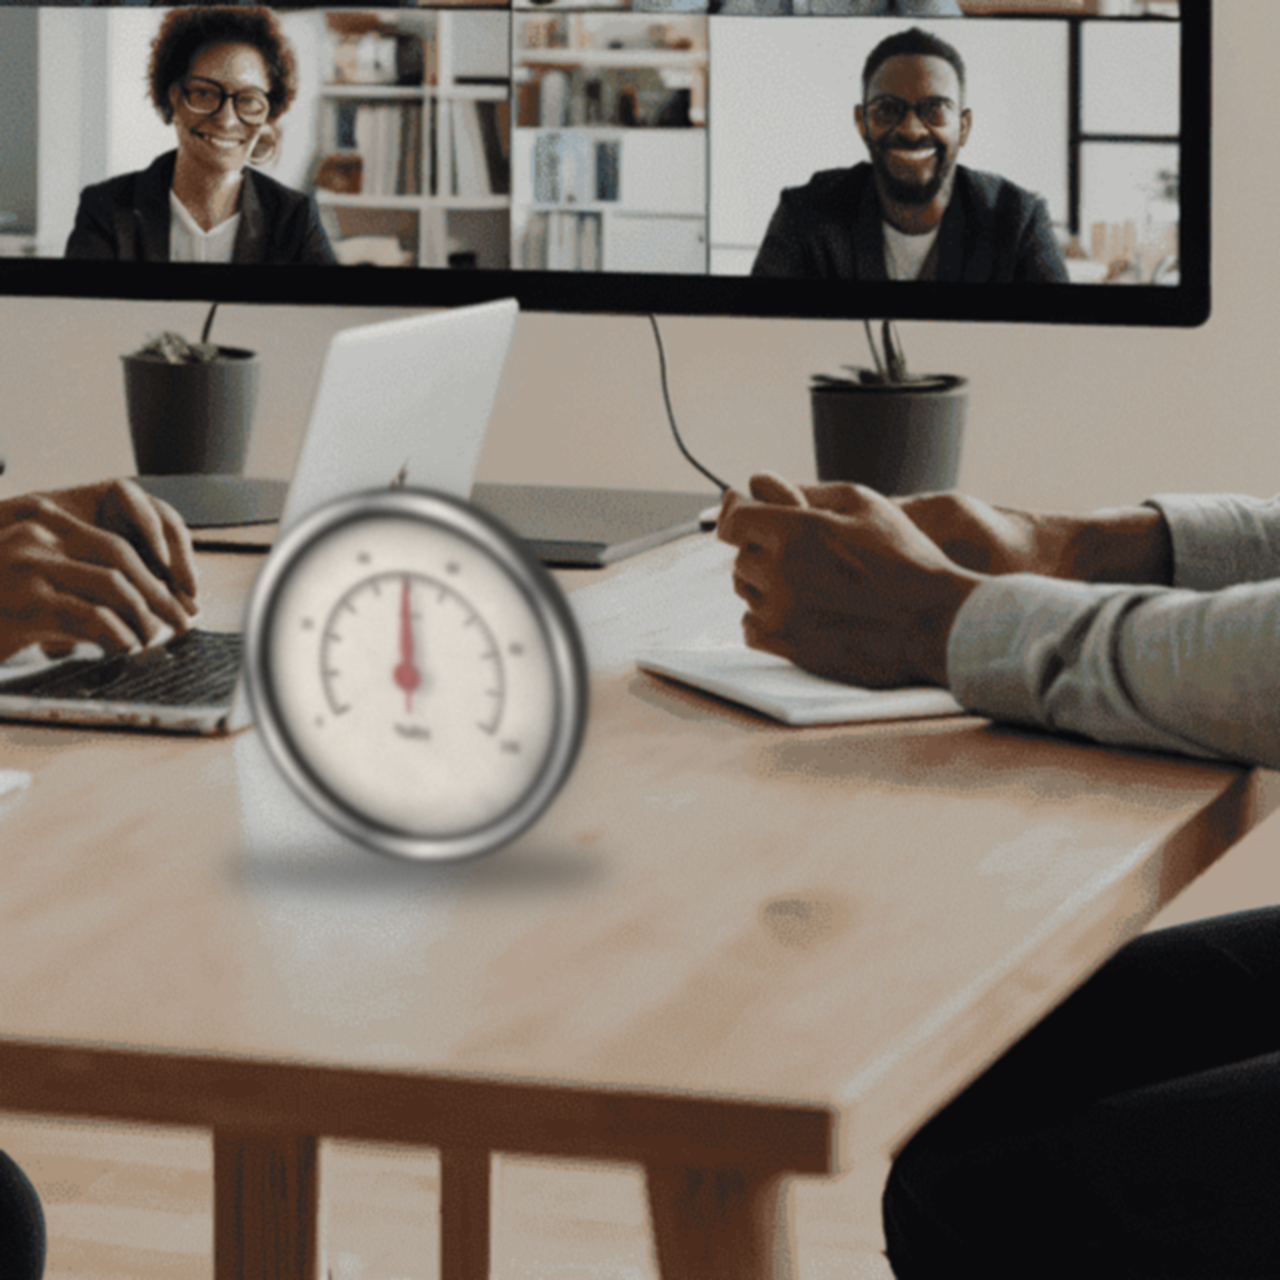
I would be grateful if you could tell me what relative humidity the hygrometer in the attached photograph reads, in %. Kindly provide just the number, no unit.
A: 50
